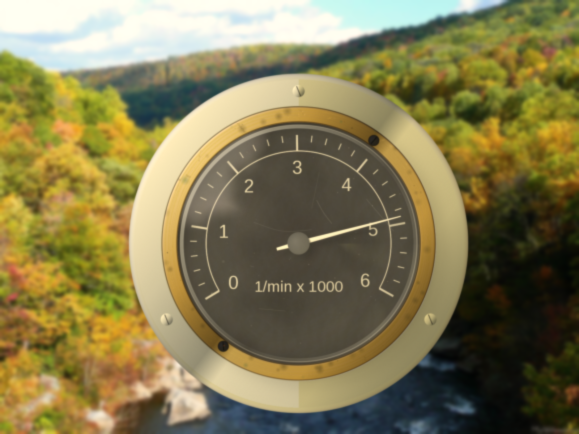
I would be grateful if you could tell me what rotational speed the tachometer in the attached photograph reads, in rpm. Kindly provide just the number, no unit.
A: 4900
